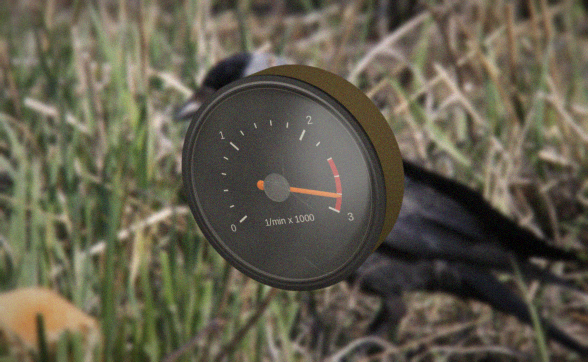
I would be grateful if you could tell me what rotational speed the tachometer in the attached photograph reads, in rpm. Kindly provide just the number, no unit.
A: 2800
